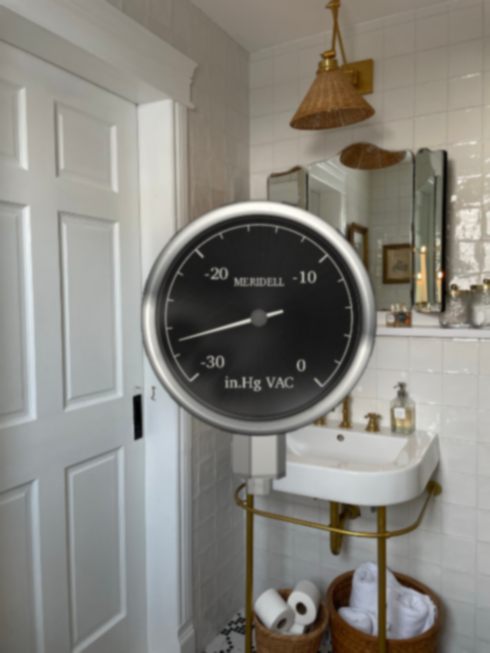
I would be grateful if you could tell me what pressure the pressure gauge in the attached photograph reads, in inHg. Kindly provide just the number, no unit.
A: -27
